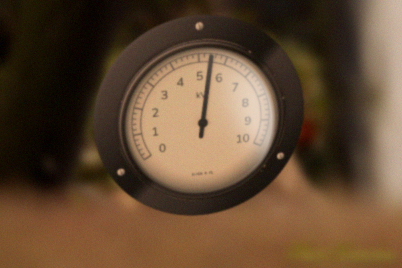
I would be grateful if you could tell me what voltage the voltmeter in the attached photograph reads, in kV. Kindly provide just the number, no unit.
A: 5.4
